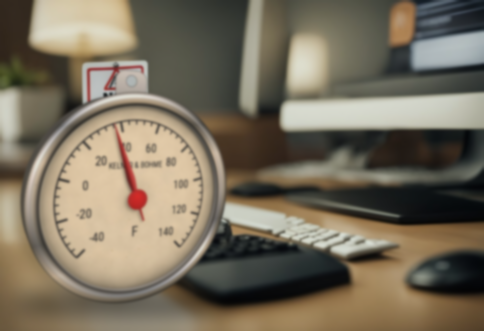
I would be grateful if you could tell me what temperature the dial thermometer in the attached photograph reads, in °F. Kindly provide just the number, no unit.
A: 36
